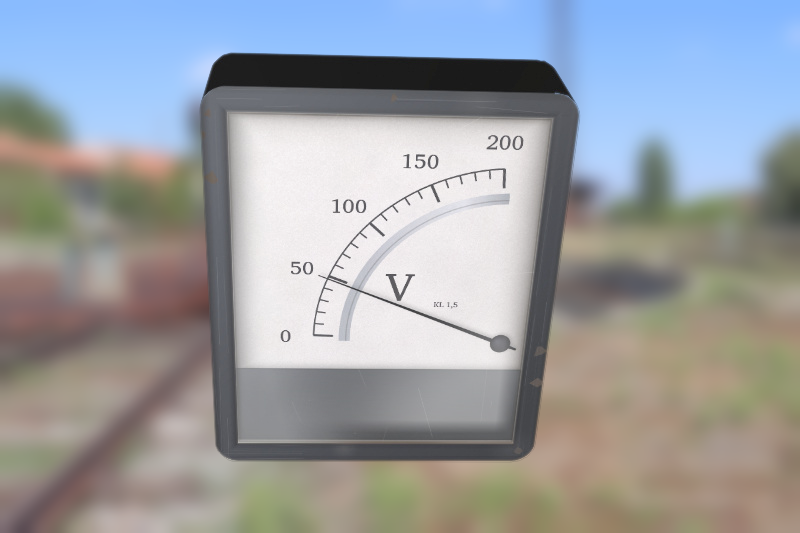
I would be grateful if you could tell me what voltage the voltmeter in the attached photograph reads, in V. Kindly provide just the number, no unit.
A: 50
